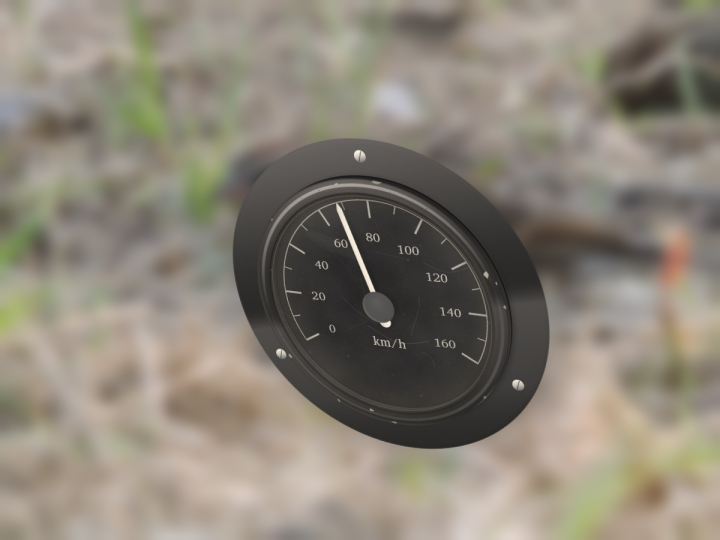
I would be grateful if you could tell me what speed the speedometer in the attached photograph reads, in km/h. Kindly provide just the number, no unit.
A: 70
